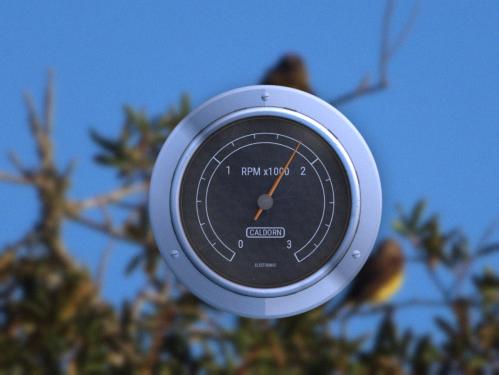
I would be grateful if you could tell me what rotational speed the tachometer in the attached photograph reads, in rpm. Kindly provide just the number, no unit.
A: 1800
